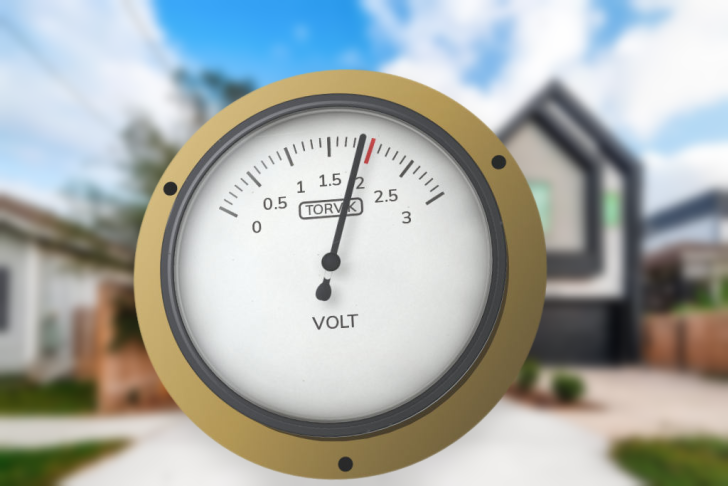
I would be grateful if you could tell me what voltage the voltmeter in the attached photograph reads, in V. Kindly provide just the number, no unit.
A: 1.9
